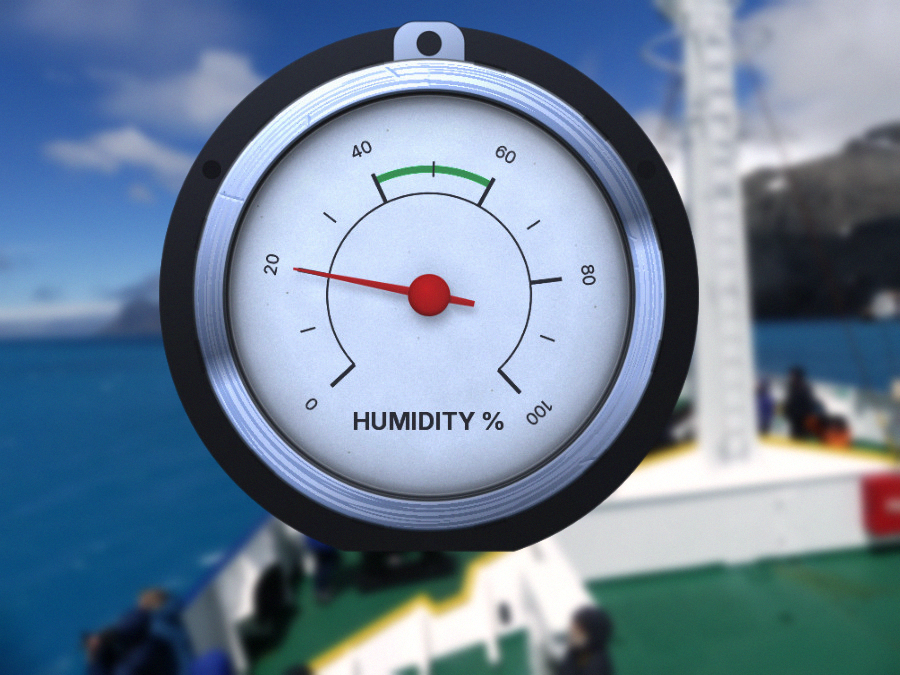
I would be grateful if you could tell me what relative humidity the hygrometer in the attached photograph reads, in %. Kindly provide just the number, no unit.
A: 20
